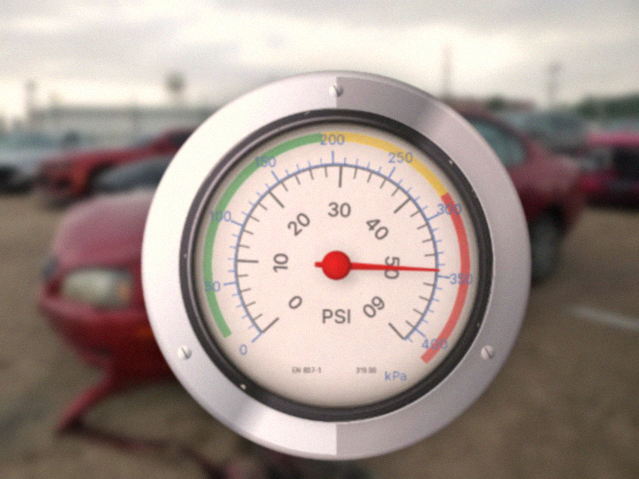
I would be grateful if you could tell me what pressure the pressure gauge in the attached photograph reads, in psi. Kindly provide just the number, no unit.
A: 50
